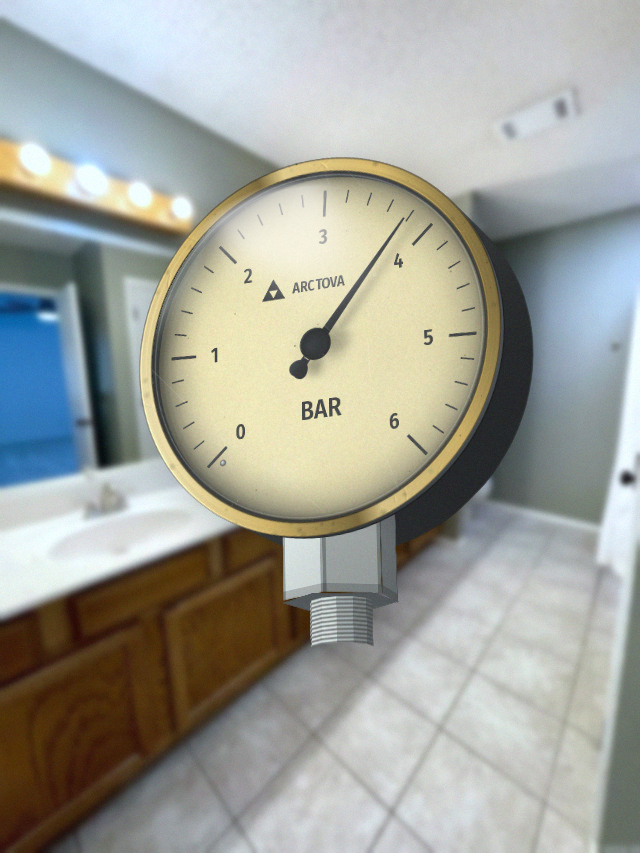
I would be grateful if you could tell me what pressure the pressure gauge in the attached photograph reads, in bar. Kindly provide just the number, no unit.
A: 3.8
